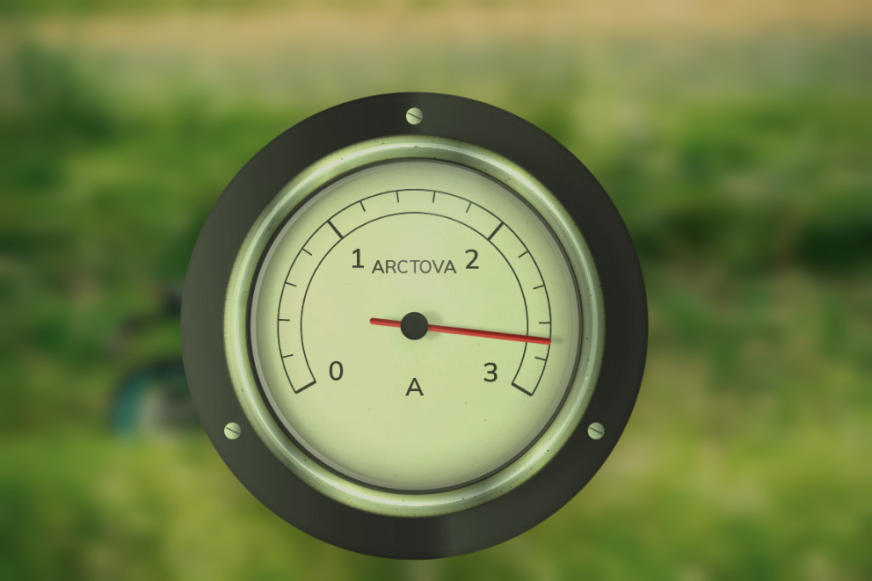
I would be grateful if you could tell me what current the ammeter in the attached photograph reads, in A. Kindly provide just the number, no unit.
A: 2.7
